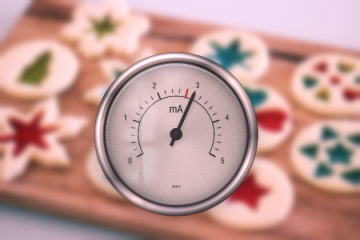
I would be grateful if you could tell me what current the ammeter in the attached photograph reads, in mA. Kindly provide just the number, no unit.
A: 3
